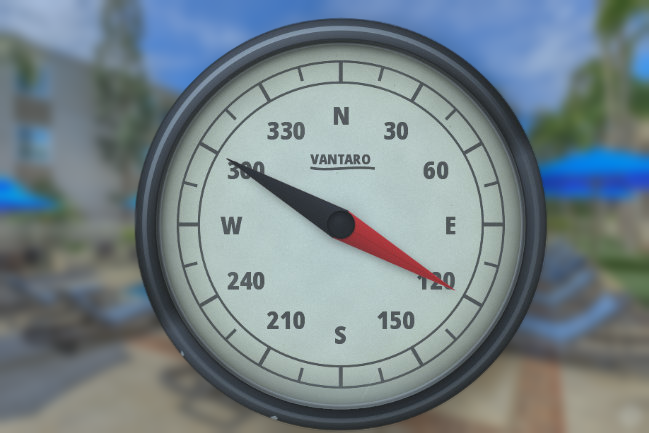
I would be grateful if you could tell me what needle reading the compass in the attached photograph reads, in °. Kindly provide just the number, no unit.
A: 120
